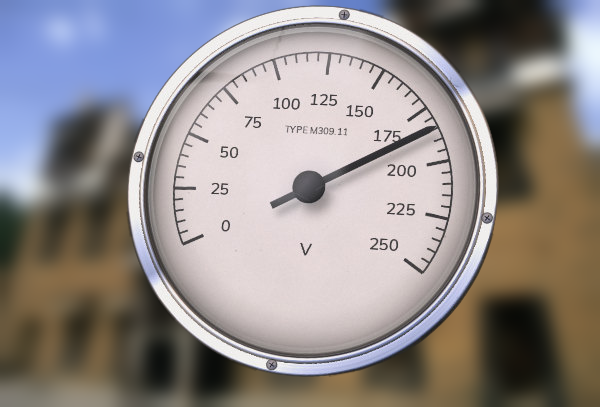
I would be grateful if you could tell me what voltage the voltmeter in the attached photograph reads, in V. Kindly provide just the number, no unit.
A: 185
